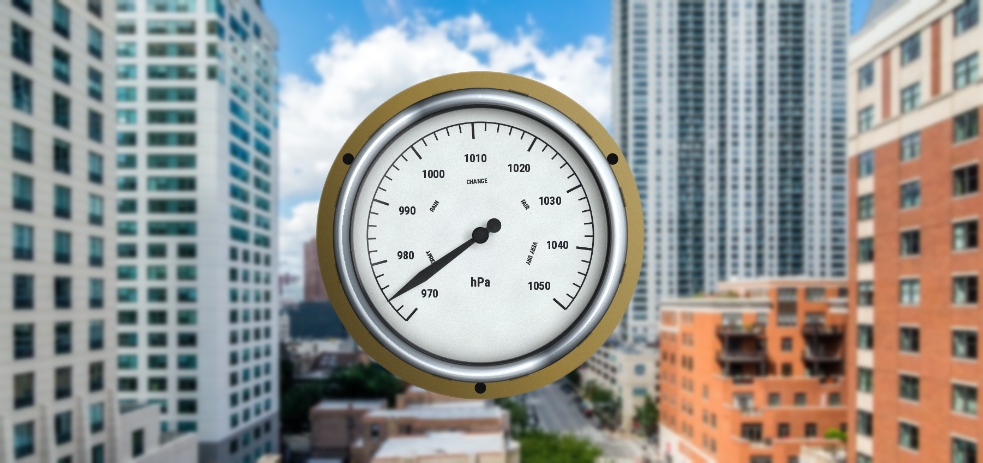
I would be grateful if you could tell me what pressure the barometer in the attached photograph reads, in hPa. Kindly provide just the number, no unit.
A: 974
